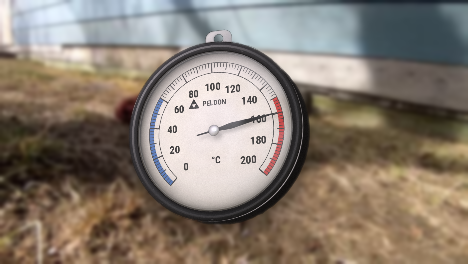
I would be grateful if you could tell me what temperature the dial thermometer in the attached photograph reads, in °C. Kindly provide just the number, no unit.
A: 160
